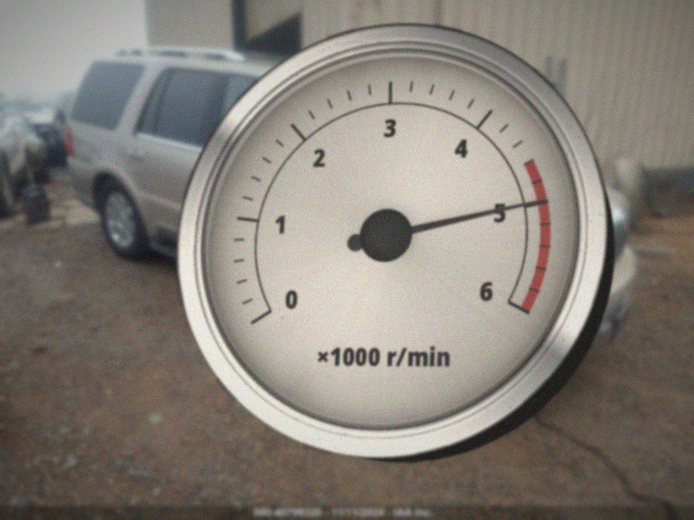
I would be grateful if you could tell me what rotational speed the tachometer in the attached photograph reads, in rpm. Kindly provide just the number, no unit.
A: 5000
